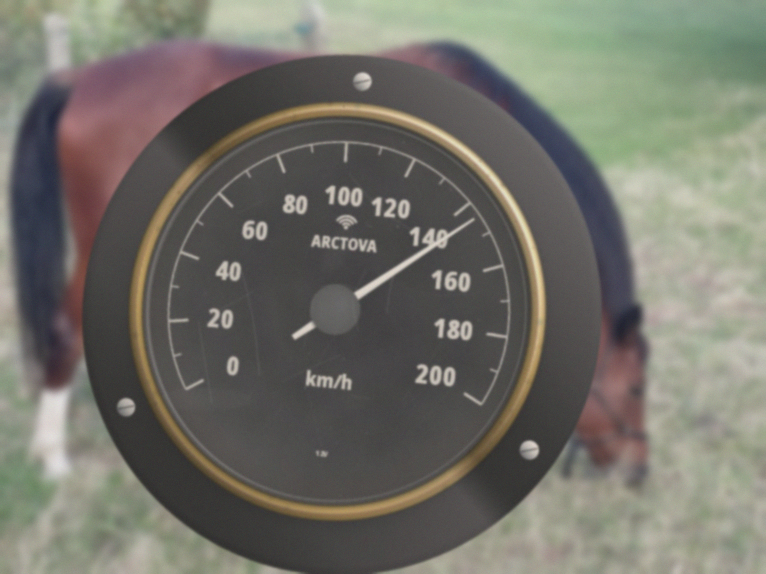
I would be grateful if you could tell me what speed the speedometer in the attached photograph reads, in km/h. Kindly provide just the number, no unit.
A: 145
